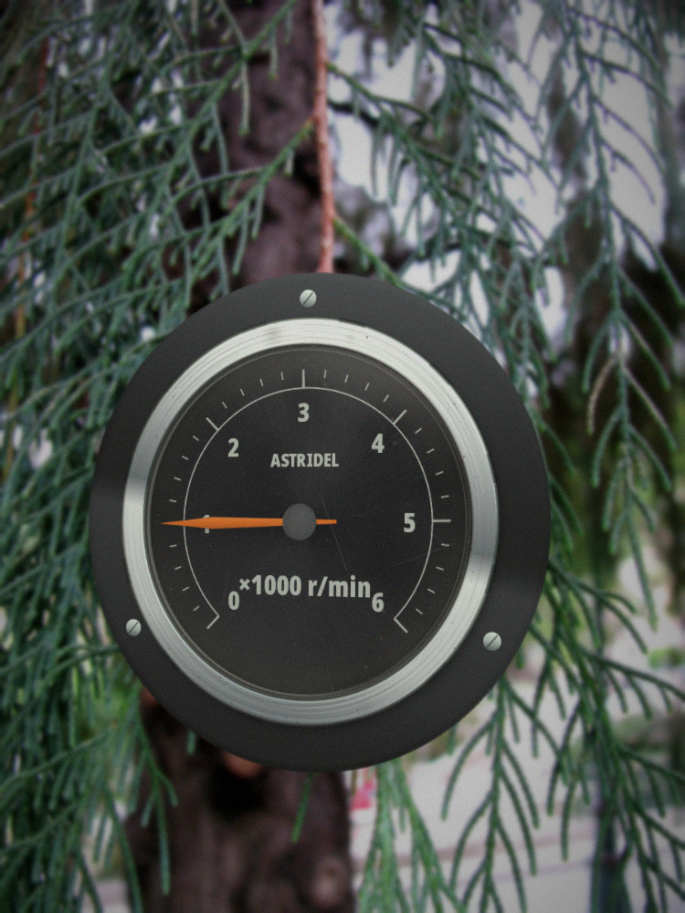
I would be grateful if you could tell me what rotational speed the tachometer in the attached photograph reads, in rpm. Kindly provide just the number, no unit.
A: 1000
